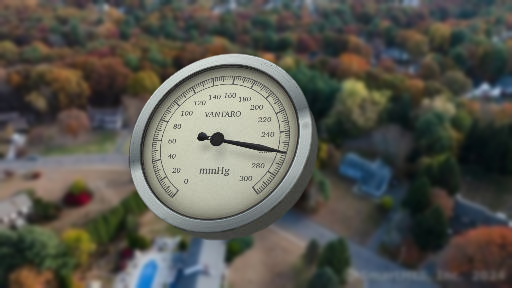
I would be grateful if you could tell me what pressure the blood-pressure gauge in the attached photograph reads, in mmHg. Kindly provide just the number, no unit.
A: 260
